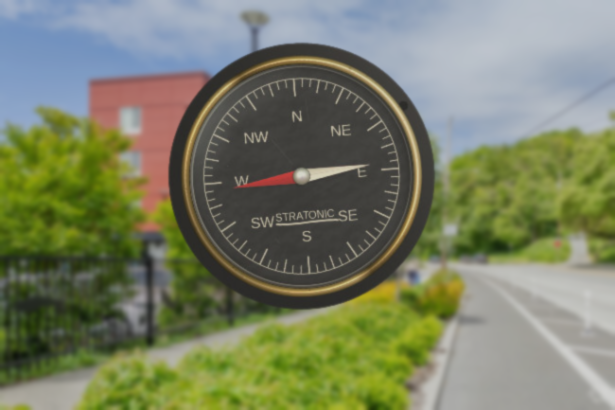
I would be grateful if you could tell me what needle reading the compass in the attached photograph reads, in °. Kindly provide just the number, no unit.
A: 265
